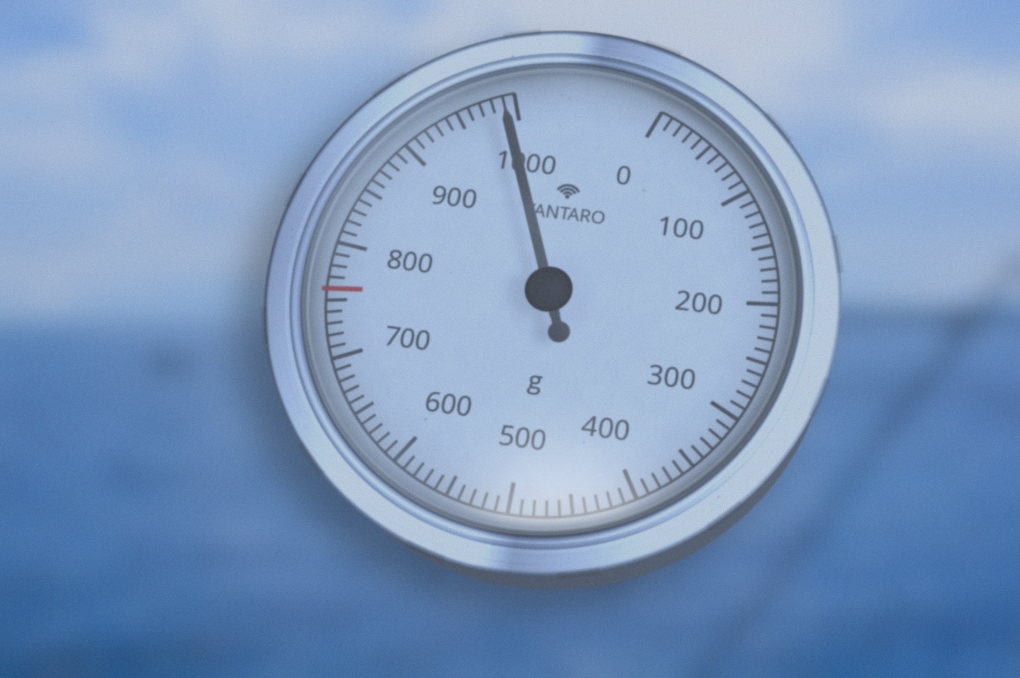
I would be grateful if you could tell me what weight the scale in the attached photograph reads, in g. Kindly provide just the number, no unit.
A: 990
